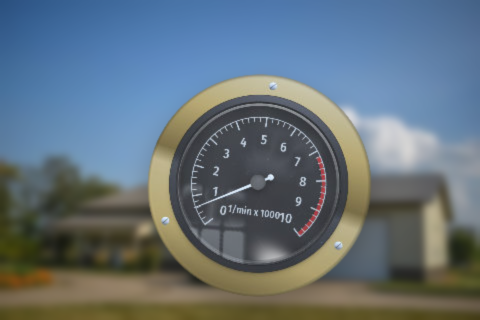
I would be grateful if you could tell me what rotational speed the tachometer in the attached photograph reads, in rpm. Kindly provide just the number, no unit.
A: 600
